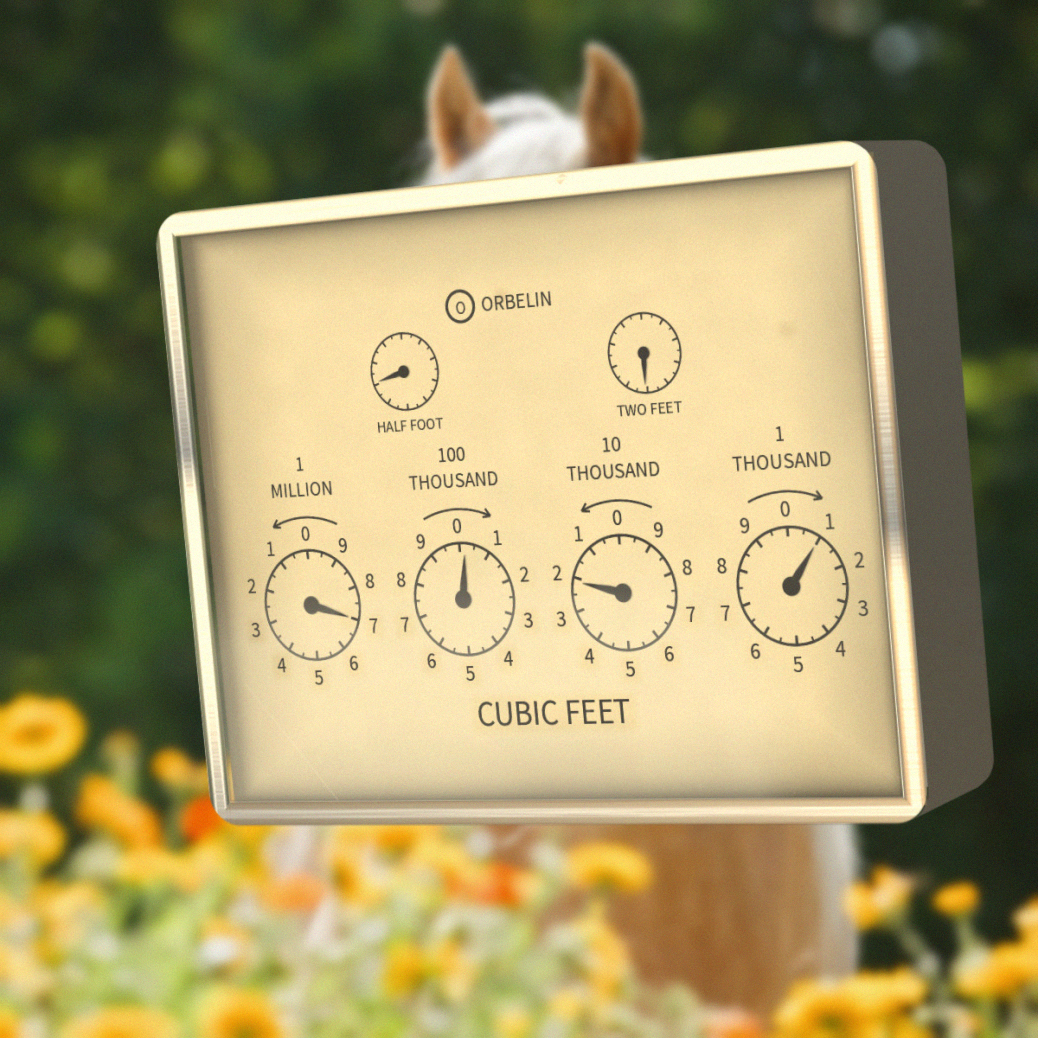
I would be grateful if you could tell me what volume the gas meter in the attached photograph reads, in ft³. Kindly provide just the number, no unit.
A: 702100
